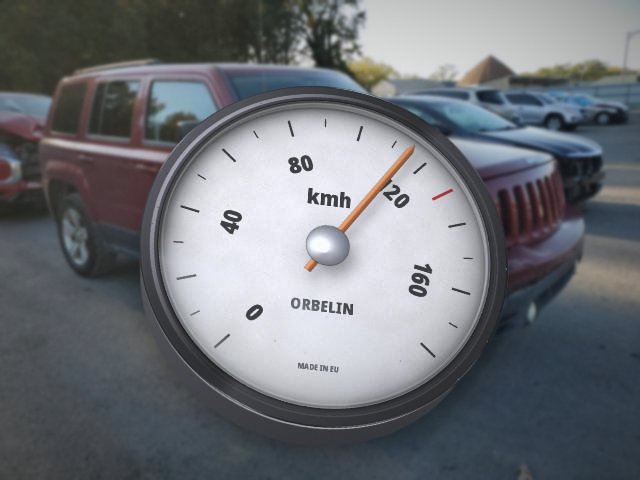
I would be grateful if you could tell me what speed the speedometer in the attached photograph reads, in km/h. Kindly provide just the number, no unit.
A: 115
